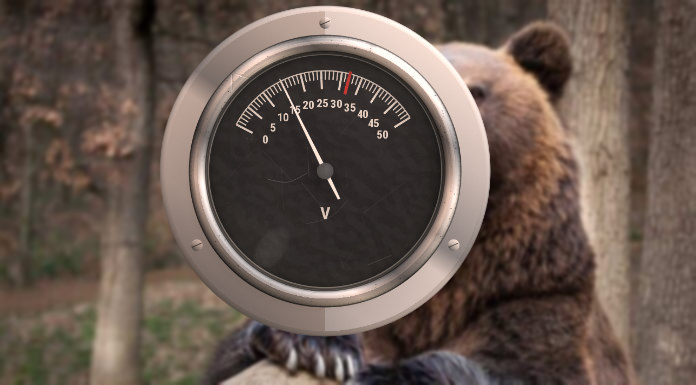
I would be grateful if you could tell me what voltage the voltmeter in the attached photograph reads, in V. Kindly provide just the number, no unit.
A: 15
